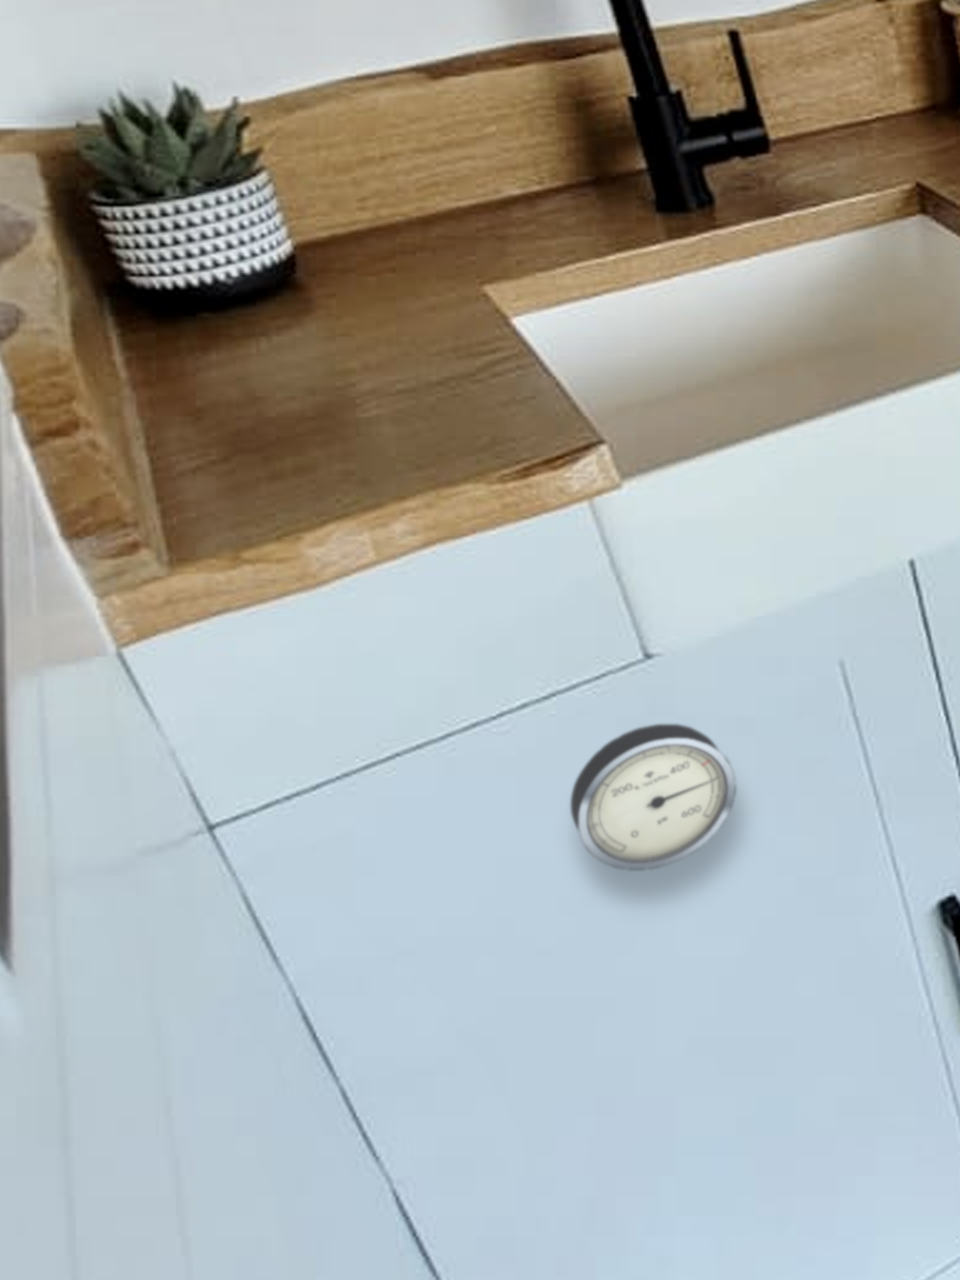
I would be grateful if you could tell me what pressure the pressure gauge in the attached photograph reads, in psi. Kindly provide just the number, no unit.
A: 500
